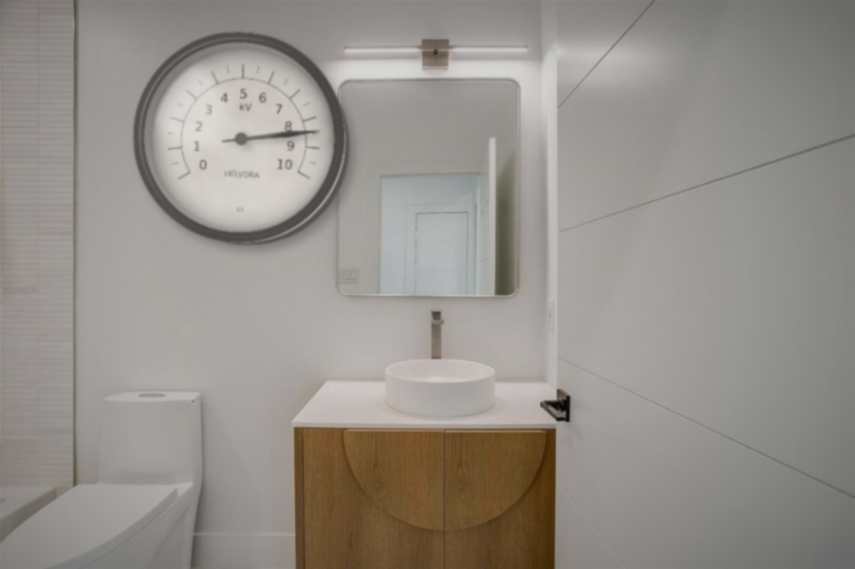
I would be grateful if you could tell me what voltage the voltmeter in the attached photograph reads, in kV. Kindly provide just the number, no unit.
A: 8.5
